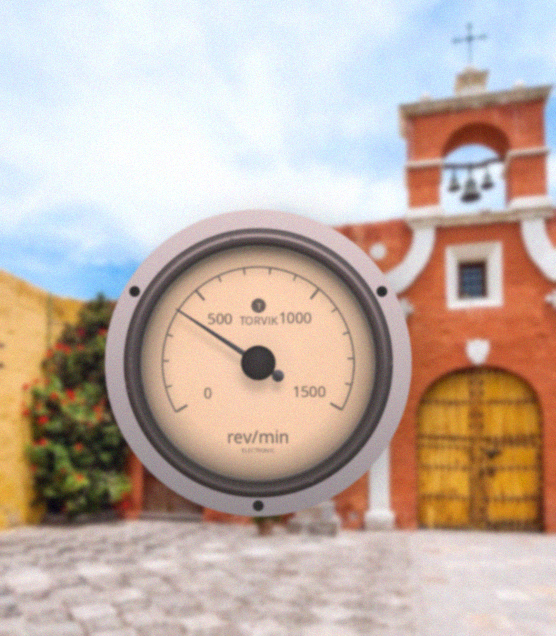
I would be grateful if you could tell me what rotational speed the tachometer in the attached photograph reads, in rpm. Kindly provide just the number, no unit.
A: 400
